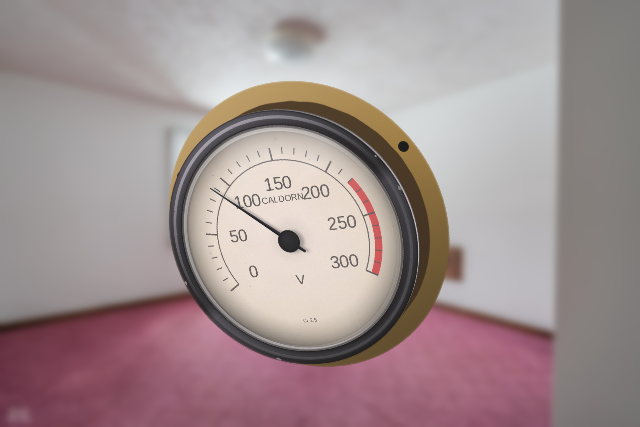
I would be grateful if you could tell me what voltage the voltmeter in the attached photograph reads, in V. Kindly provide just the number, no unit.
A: 90
